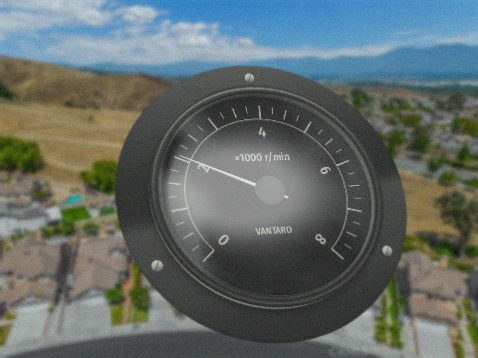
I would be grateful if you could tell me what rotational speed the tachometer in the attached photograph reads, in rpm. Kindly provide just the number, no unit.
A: 2000
